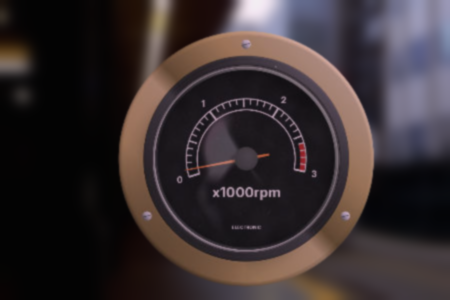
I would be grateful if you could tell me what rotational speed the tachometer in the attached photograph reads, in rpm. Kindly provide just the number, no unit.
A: 100
